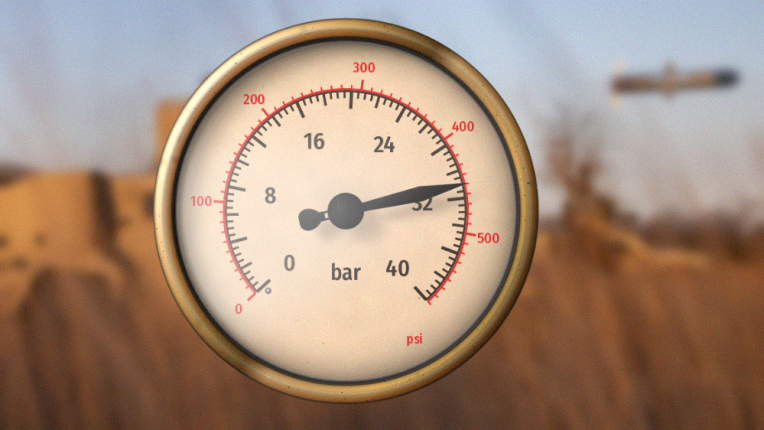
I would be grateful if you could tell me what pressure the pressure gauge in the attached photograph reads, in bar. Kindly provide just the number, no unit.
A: 31
